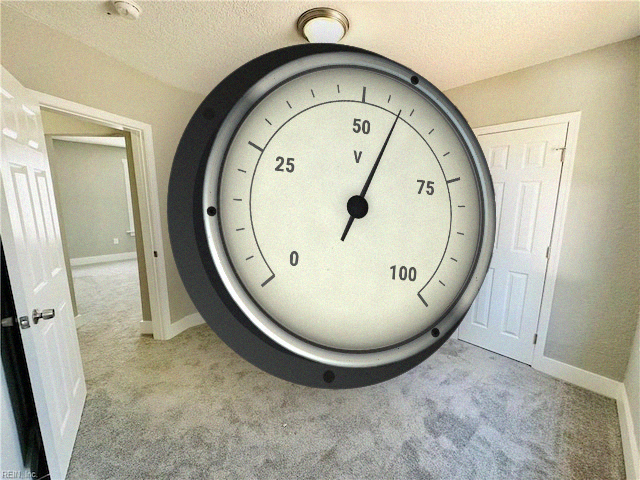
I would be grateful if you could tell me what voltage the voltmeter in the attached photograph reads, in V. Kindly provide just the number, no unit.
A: 57.5
